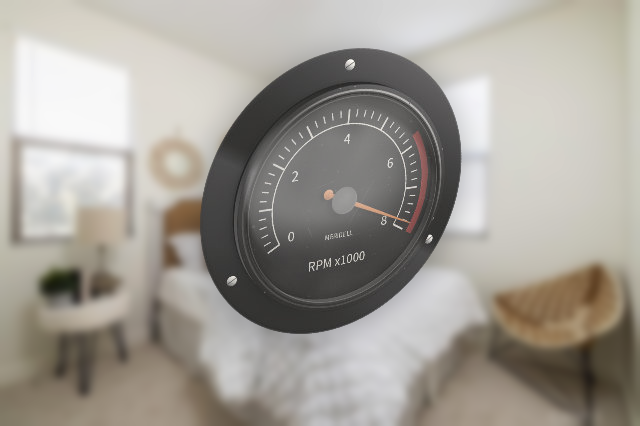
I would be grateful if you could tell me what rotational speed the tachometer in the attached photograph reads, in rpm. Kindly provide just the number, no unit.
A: 7800
